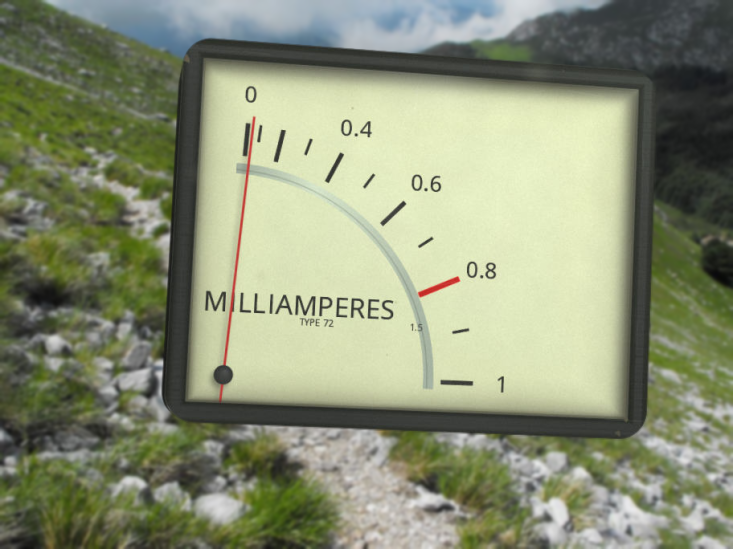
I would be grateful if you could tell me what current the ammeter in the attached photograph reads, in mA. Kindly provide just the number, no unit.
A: 0.05
